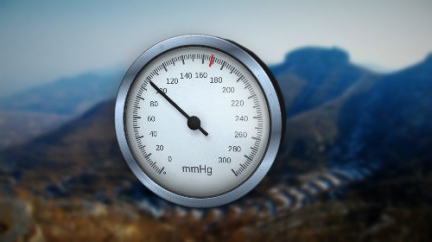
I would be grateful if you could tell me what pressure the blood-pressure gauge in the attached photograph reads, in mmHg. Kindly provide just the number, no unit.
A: 100
